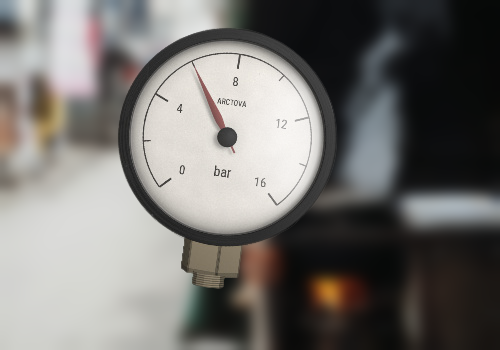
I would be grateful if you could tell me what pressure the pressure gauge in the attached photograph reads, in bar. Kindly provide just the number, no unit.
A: 6
